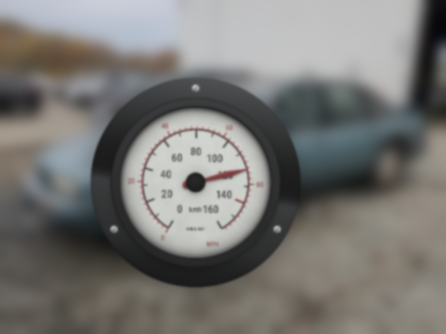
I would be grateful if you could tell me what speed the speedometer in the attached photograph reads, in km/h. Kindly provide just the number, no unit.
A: 120
